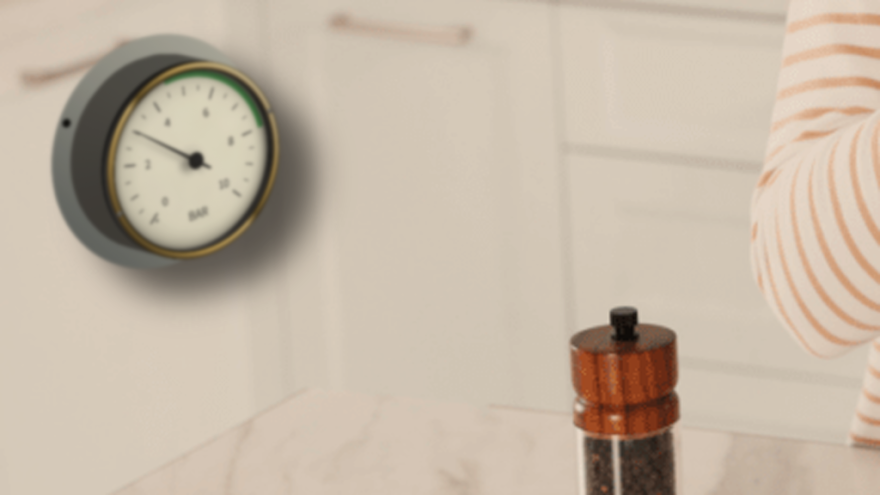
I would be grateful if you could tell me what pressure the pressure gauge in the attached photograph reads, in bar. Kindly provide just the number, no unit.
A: 3
